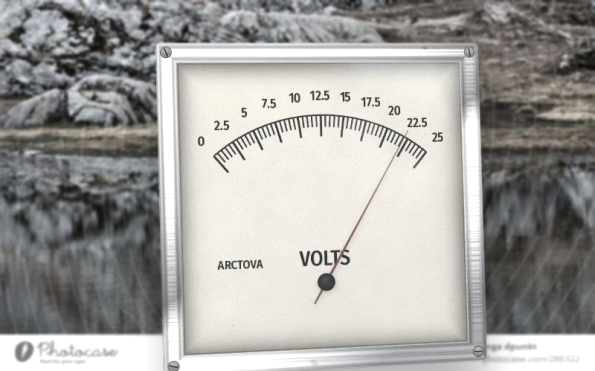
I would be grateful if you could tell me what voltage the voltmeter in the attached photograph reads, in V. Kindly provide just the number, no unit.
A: 22
